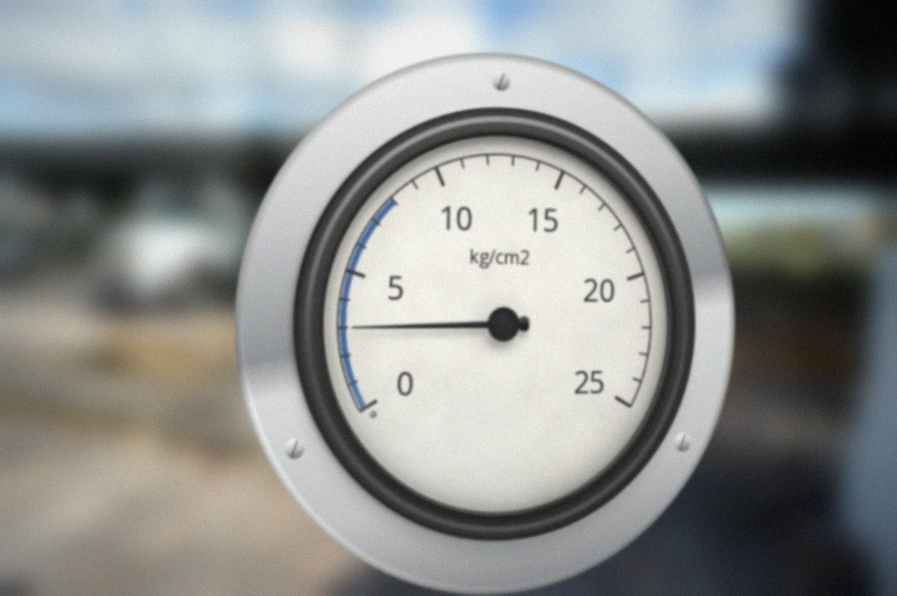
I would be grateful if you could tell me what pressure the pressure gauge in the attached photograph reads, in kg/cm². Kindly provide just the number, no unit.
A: 3
